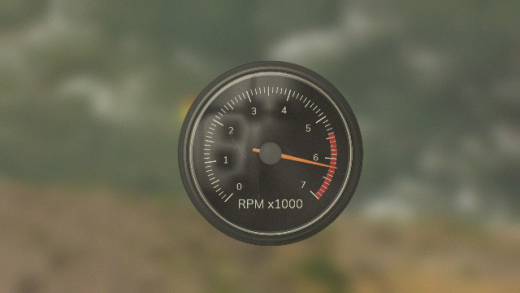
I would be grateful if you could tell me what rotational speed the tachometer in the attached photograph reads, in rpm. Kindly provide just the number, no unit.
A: 6200
